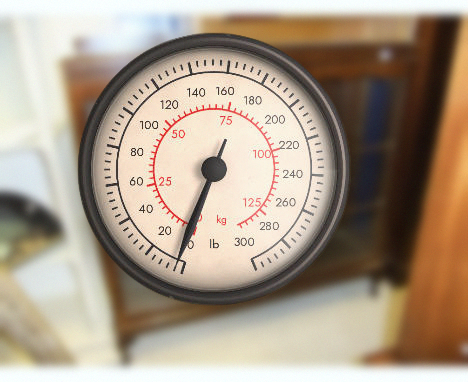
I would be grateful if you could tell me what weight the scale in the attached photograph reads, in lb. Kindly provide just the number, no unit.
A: 4
